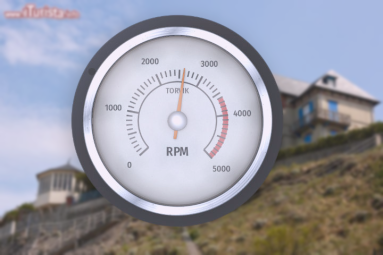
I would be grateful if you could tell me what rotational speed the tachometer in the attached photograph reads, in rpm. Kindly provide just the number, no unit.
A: 2600
